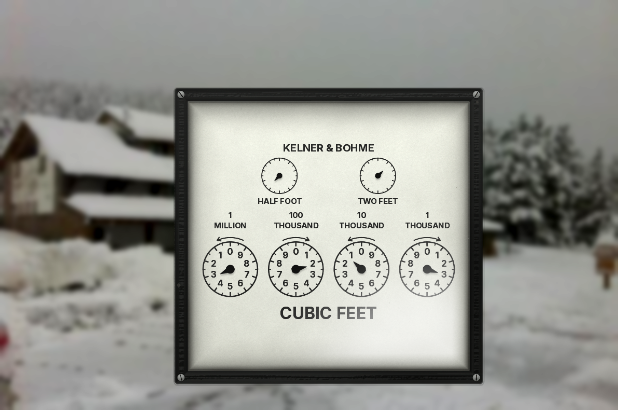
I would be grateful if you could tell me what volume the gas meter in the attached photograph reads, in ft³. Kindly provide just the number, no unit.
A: 321300
